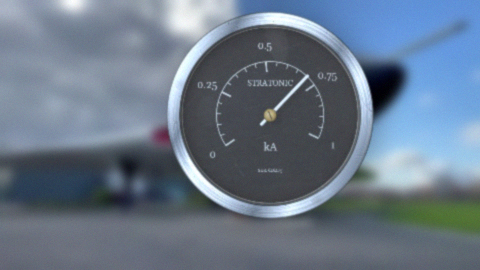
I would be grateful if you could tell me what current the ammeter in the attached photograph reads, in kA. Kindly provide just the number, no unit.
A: 0.7
